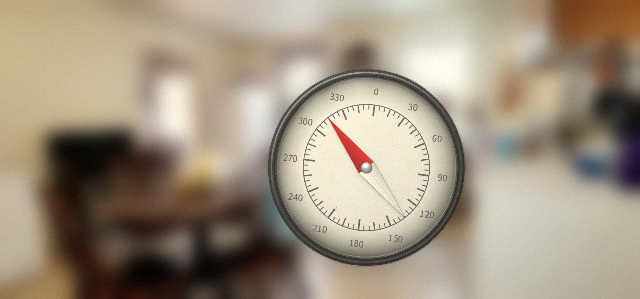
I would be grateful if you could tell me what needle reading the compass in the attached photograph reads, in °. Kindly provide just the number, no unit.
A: 315
